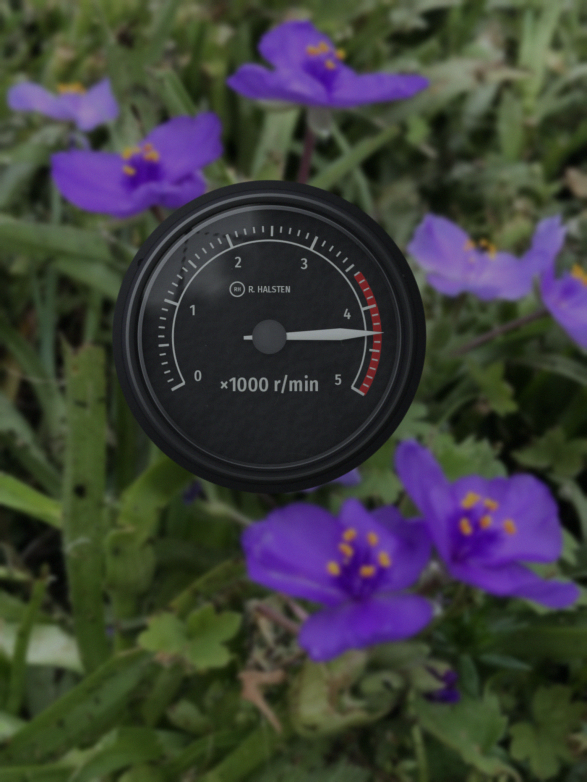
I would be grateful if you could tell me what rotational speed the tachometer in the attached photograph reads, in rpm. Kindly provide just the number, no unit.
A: 4300
